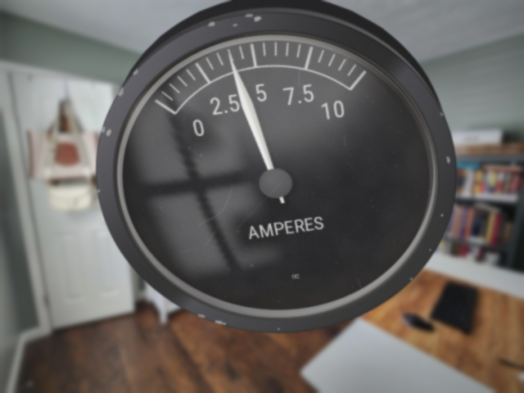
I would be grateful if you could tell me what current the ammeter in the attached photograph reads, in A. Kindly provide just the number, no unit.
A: 4
